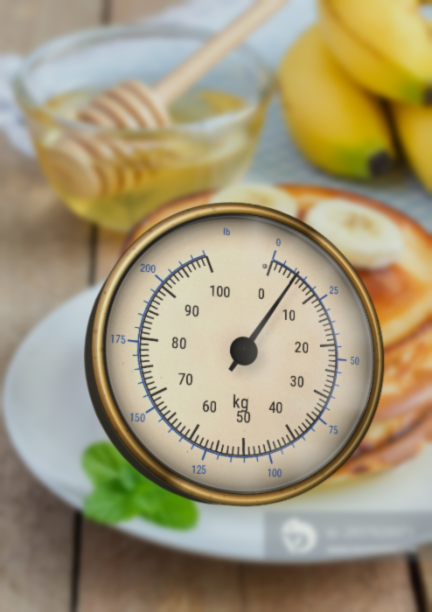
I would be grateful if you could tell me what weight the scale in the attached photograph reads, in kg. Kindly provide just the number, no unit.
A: 5
